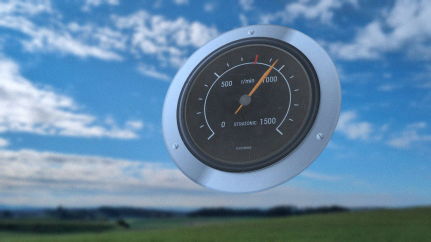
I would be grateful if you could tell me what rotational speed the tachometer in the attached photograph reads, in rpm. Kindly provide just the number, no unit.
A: 950
